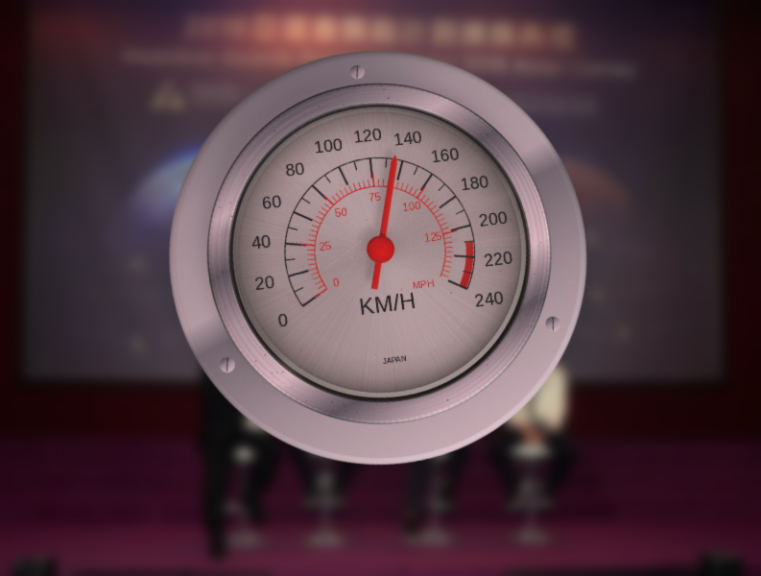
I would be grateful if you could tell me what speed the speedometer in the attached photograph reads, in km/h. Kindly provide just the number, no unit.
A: 135
